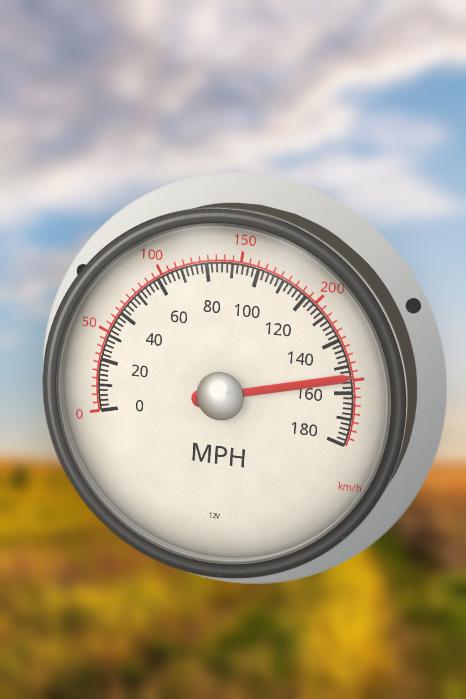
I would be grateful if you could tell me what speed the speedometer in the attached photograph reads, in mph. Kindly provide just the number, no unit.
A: 154
